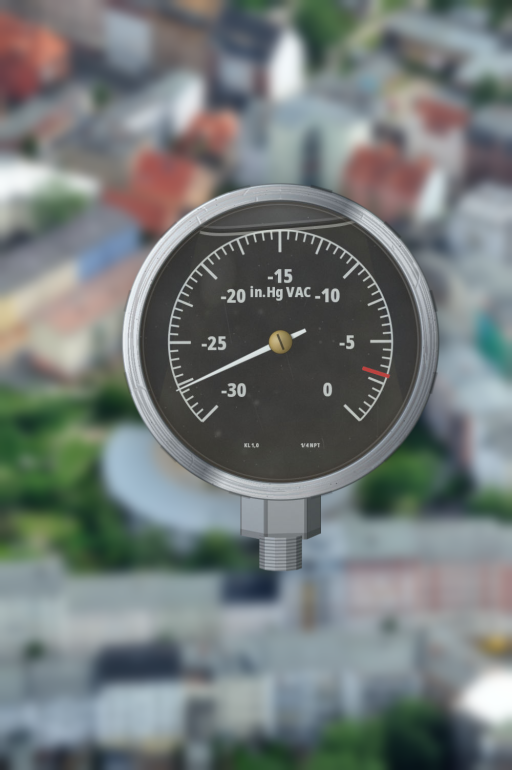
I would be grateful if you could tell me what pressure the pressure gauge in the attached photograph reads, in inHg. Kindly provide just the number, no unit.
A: -27.75
